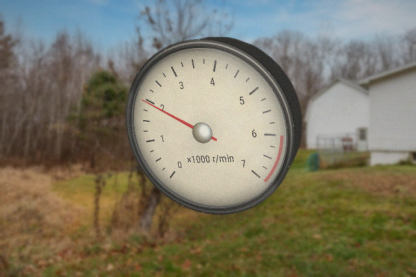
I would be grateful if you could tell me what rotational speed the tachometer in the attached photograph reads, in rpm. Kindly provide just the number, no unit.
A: 2000
